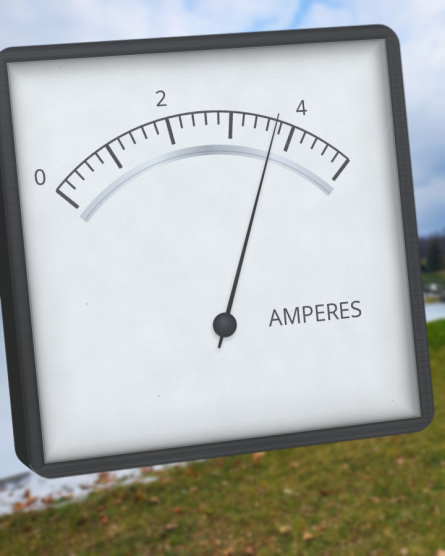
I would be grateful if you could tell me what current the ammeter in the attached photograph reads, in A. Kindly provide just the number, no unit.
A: 3.7
